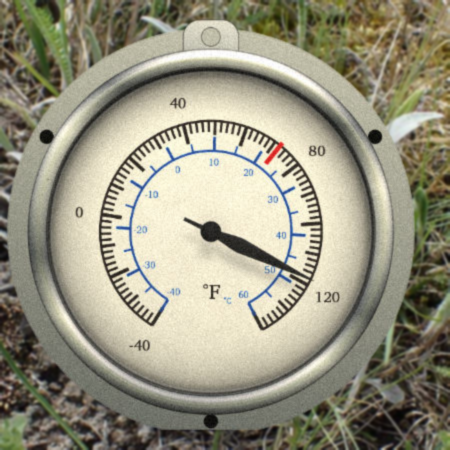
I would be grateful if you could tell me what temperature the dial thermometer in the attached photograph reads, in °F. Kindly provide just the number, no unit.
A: 118
